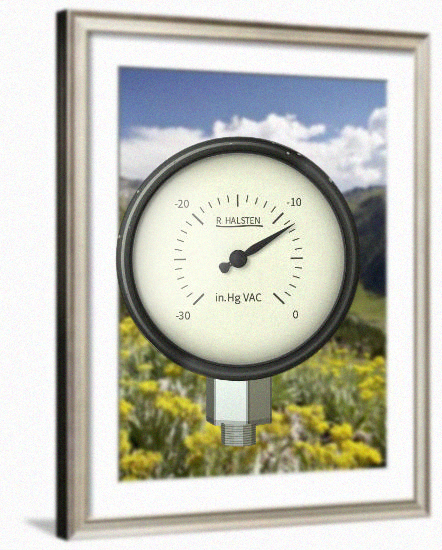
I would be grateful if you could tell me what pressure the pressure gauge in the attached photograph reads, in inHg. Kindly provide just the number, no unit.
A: -8.5
